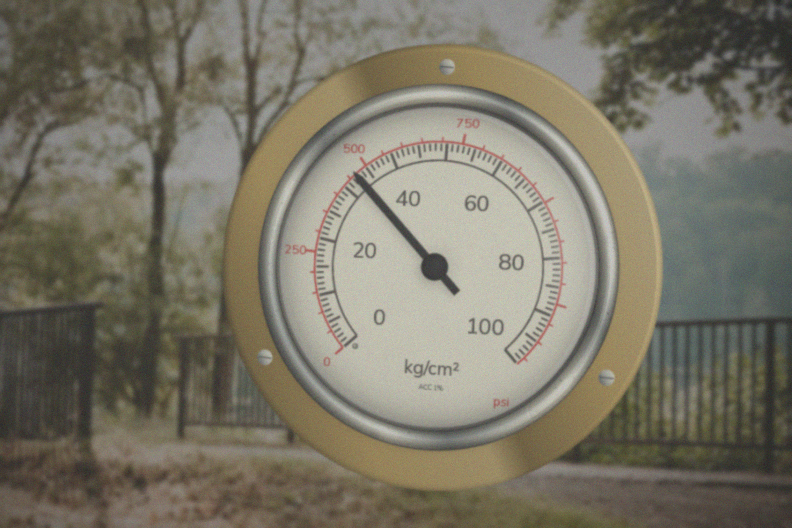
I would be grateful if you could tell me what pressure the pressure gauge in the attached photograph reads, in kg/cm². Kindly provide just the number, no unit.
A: 33
